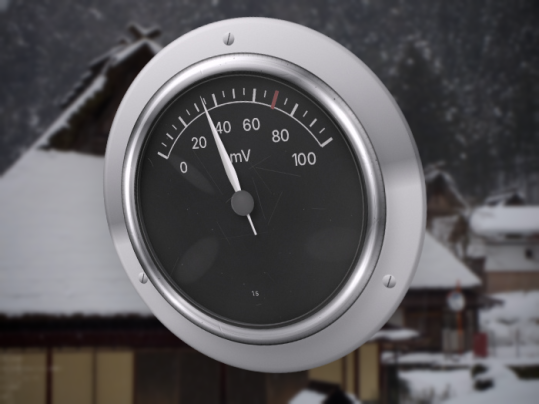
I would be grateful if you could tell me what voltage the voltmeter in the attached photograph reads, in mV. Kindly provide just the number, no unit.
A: 35
